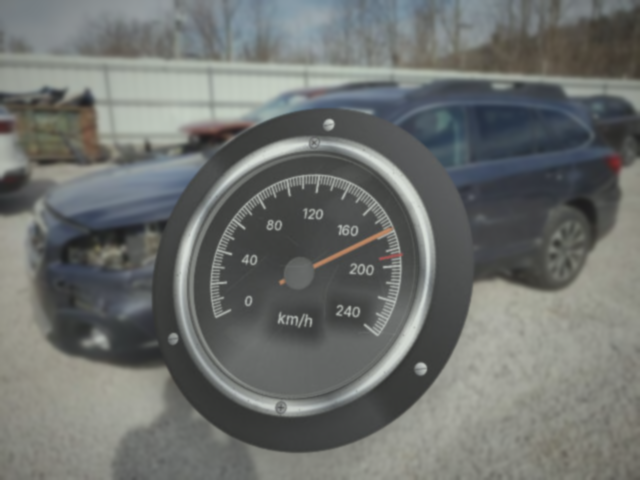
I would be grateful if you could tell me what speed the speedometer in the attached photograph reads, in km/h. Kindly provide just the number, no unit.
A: 180
